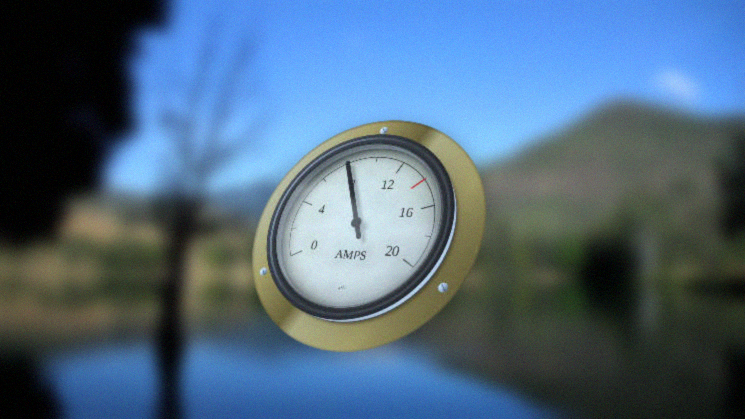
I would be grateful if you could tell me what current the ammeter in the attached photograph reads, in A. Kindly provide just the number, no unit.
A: 8
